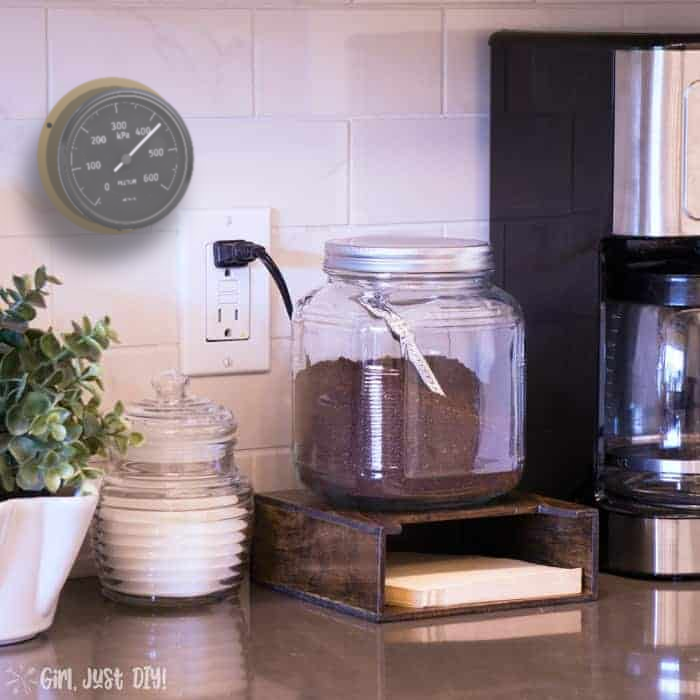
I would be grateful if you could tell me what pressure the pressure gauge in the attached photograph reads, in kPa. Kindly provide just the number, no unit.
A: 425
